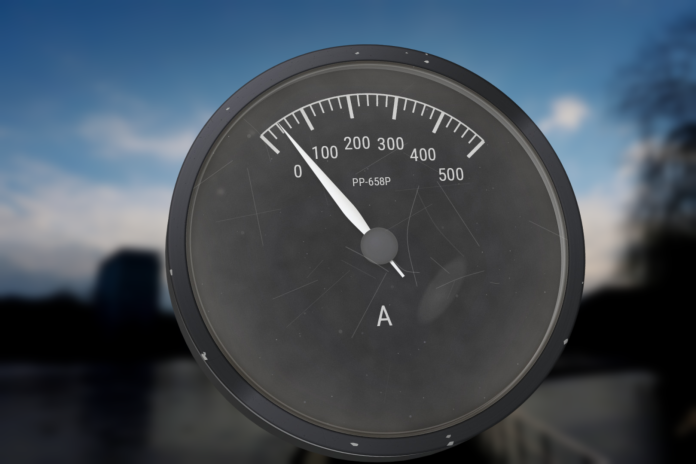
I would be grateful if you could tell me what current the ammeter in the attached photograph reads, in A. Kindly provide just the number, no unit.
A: 40
